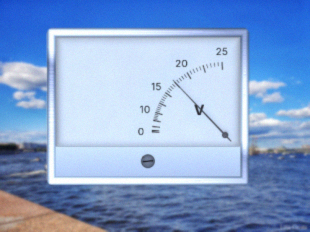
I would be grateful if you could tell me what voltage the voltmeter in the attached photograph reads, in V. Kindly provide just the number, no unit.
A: 17.5
